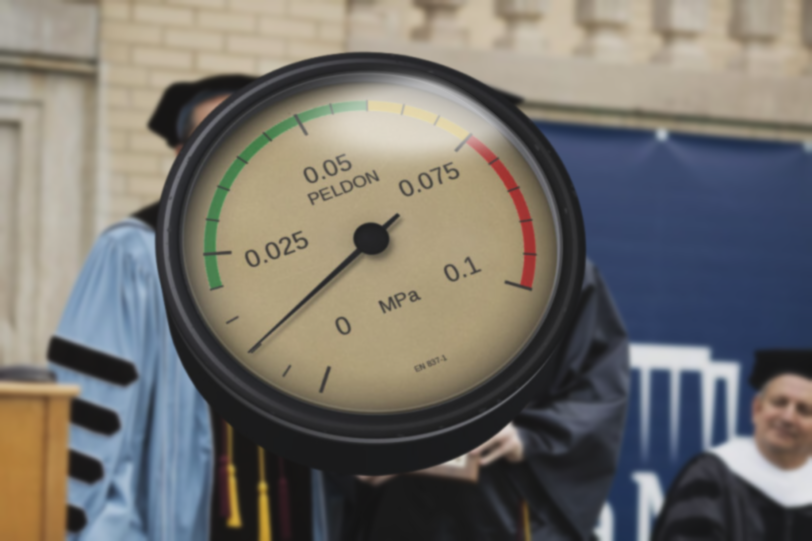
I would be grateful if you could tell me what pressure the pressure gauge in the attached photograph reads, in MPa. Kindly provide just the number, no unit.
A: 0.01
